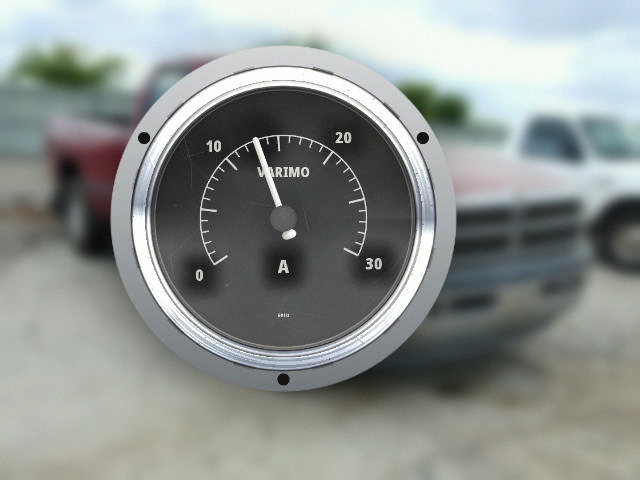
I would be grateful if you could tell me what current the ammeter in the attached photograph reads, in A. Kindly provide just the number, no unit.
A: 13
